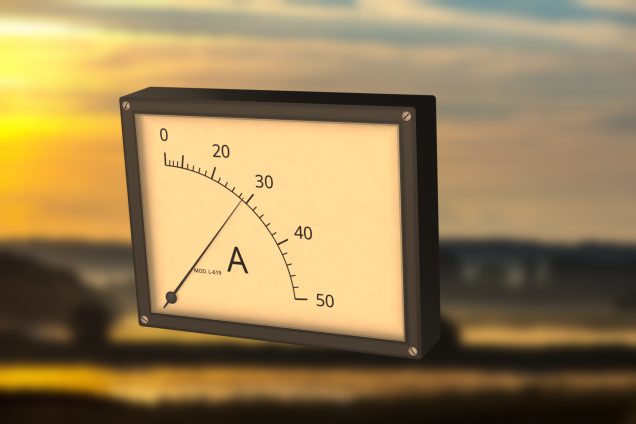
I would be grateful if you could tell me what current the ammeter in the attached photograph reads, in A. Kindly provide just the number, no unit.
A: 29
